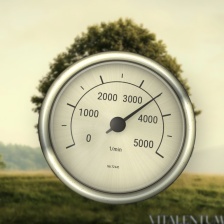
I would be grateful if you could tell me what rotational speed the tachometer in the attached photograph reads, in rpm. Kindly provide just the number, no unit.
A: 3500
